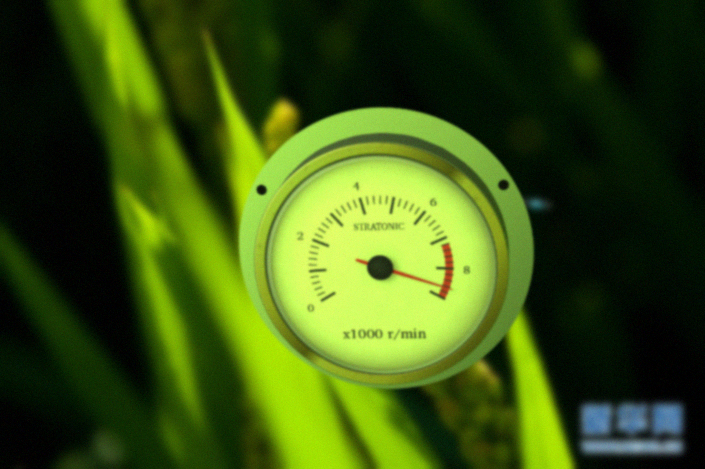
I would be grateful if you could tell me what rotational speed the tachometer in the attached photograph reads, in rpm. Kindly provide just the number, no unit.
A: 8600
